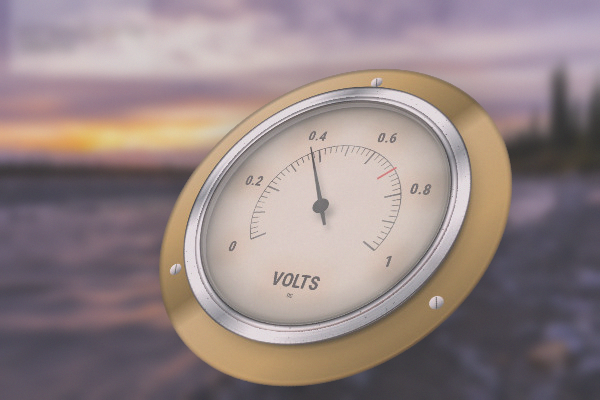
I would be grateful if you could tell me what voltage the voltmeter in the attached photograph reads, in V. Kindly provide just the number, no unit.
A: 0.38
